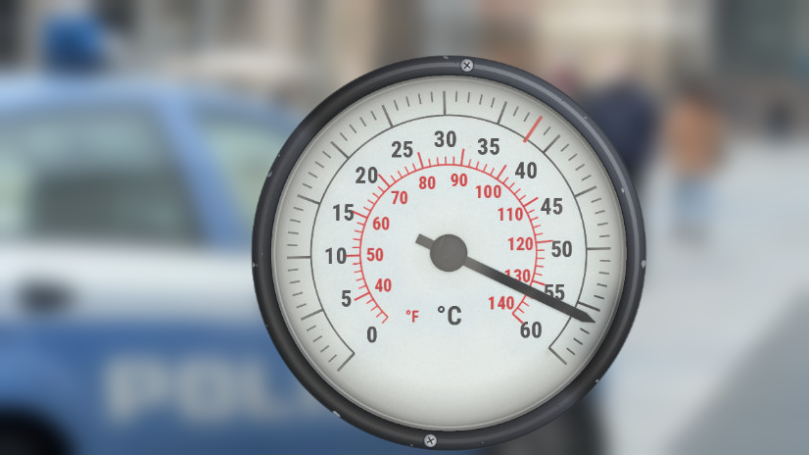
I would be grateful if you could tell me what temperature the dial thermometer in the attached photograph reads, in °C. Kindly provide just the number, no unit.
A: 56
